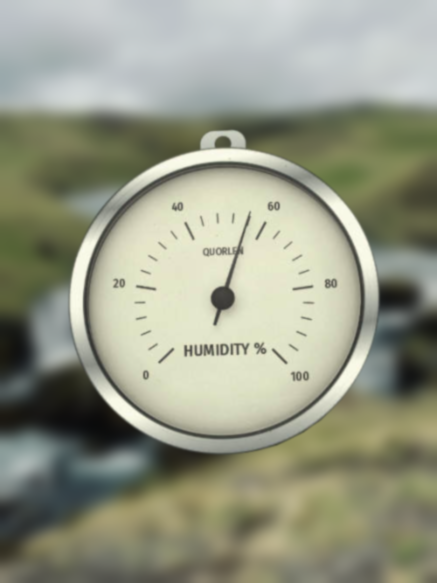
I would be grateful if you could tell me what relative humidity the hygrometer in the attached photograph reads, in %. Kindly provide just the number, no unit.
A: 56
